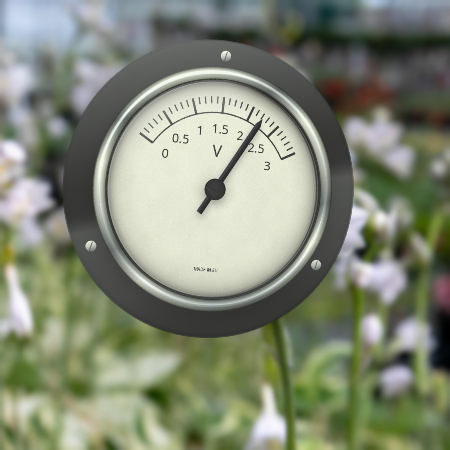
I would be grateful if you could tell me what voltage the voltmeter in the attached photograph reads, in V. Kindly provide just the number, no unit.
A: 2.2
